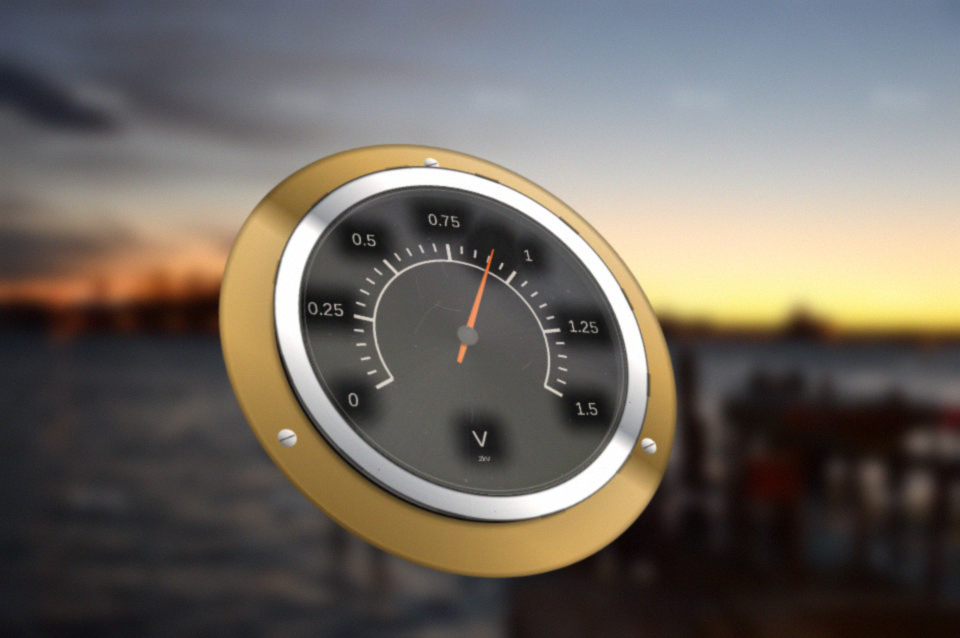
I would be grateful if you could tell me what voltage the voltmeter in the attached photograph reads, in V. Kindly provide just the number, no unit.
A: 0.9
